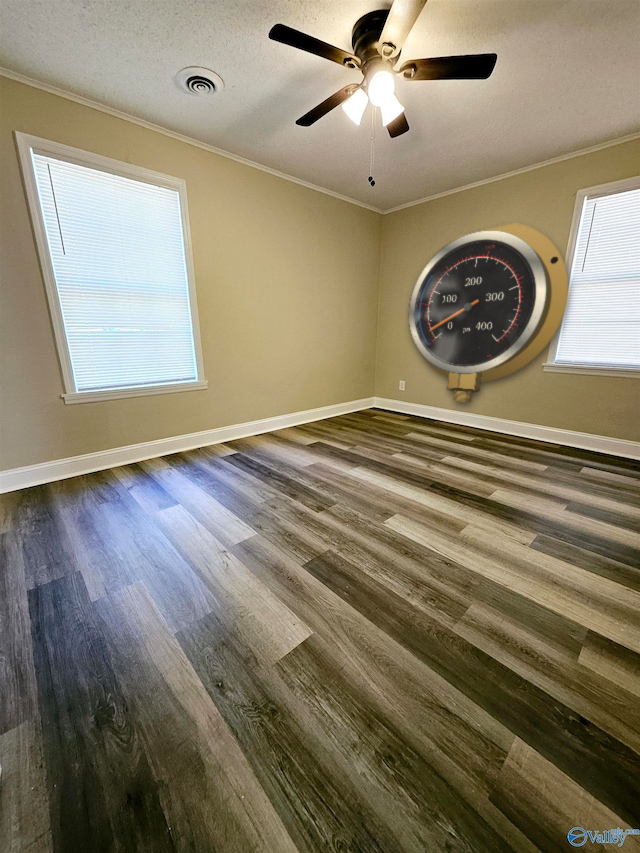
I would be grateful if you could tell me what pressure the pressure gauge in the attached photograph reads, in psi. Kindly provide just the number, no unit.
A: 20
